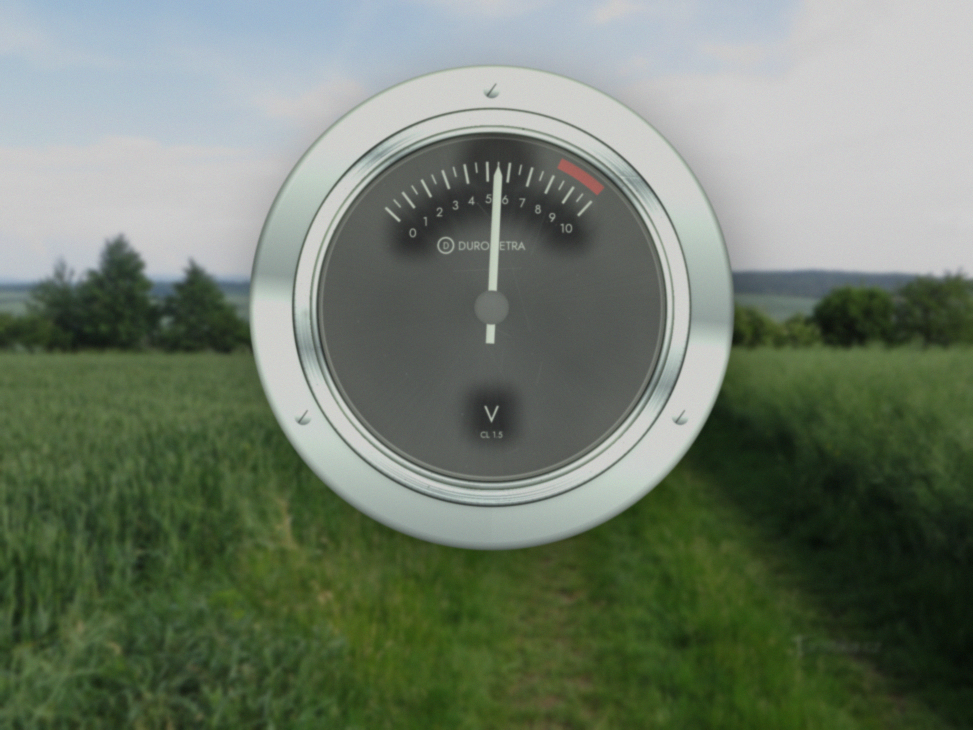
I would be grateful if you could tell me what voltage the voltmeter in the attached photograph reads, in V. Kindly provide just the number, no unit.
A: 5.5
